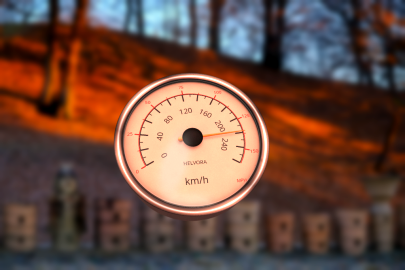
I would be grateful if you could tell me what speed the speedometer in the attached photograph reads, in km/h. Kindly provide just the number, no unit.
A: 220
